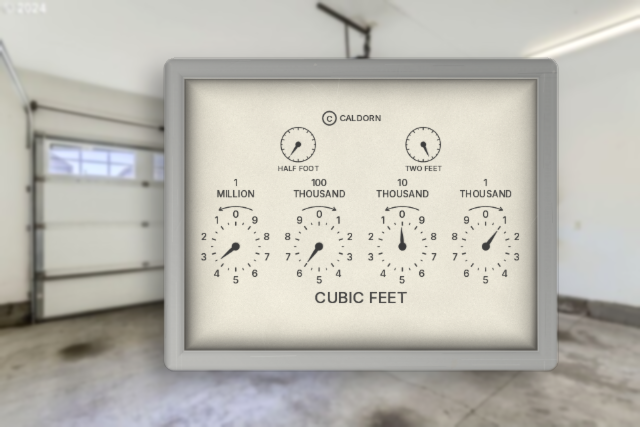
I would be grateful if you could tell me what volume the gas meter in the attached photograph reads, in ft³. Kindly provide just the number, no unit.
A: 360100
